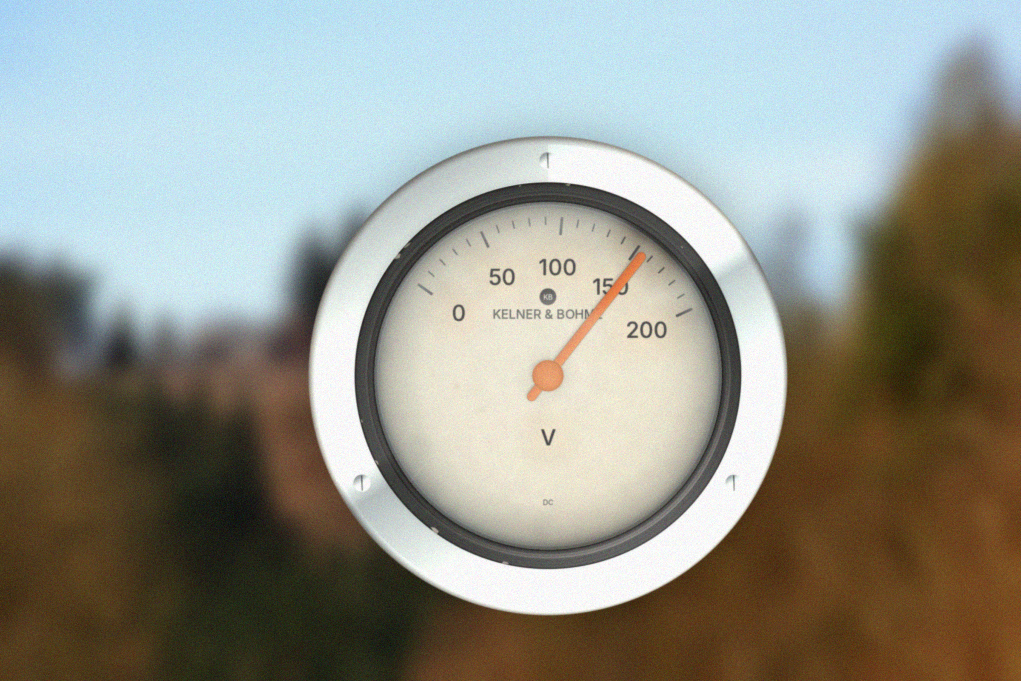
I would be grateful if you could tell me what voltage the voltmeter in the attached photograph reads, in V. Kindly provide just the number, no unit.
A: 155
